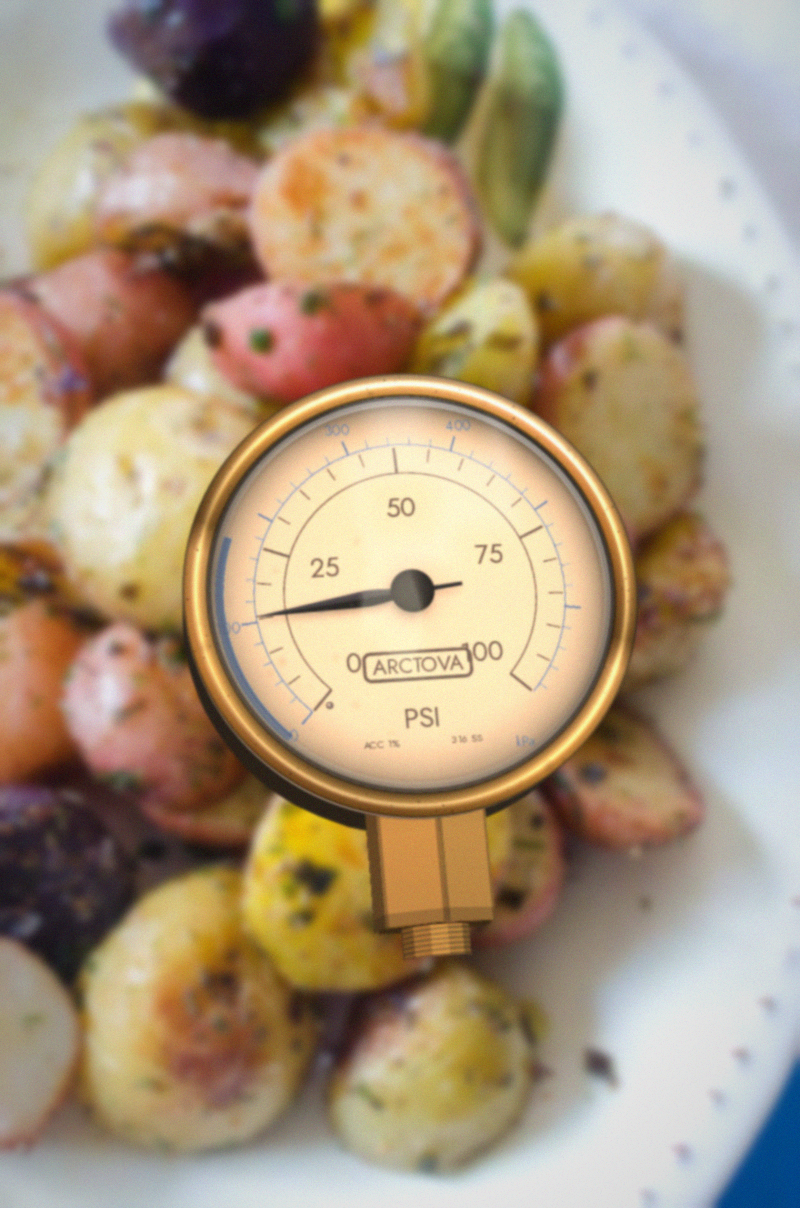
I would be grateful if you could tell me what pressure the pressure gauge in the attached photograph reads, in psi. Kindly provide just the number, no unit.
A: 15
